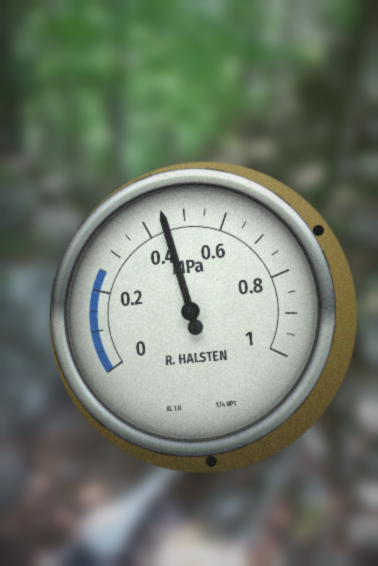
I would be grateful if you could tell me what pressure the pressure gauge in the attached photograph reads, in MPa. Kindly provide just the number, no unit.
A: 0.45
